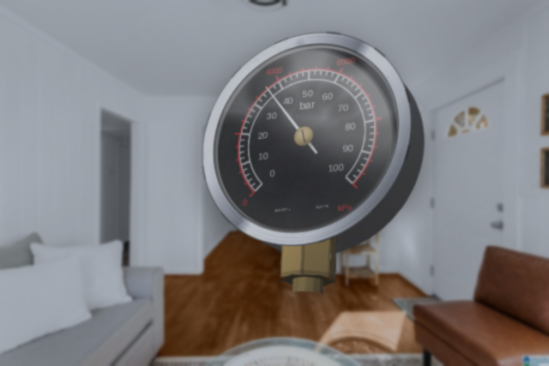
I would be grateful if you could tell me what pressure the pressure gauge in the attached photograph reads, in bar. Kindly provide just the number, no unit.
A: 36
